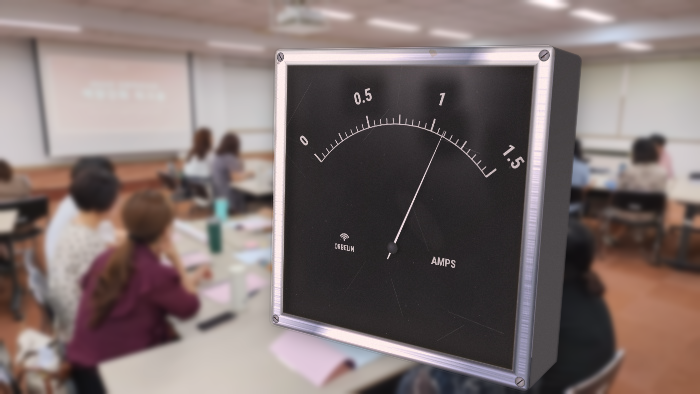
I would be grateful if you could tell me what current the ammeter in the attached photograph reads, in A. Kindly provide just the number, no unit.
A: 1.1
